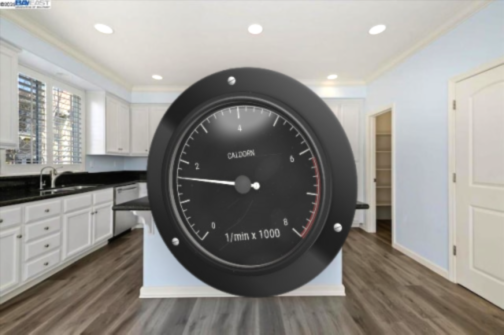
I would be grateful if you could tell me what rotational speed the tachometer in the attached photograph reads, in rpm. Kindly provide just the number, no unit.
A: 1600
